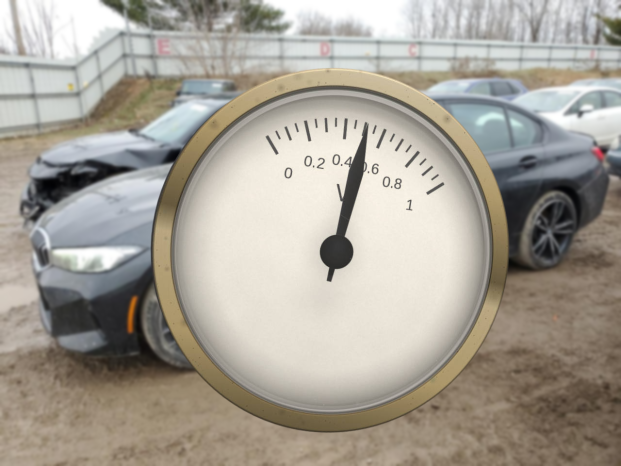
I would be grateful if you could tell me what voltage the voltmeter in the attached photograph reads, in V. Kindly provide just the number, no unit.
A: 0.5
